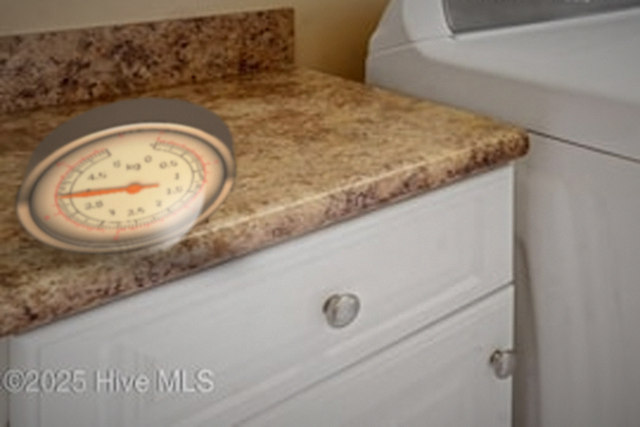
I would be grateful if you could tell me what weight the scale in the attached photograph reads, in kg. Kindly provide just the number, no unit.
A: 4
